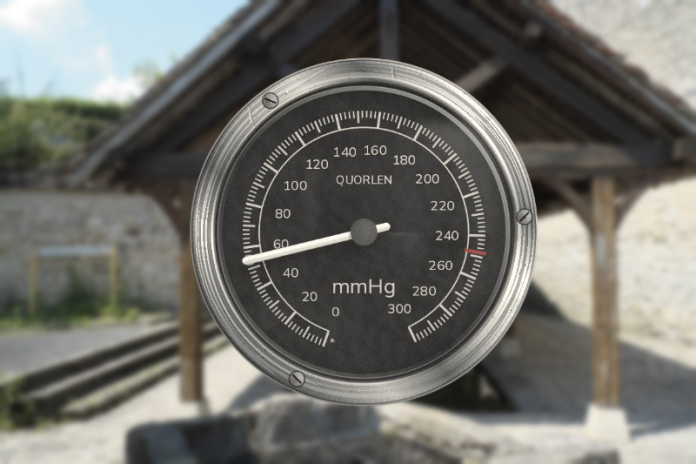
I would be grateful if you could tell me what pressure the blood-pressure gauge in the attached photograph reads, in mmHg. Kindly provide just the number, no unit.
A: 54
